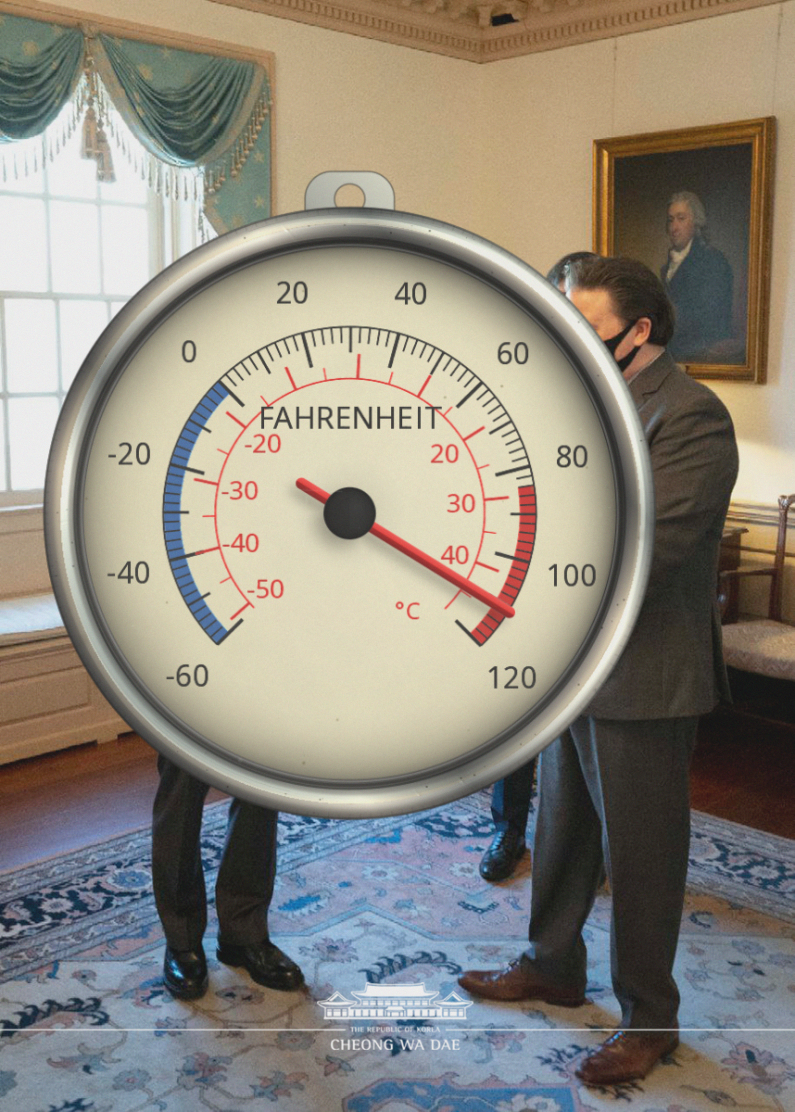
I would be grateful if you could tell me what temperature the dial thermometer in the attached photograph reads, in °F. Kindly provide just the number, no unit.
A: 111
